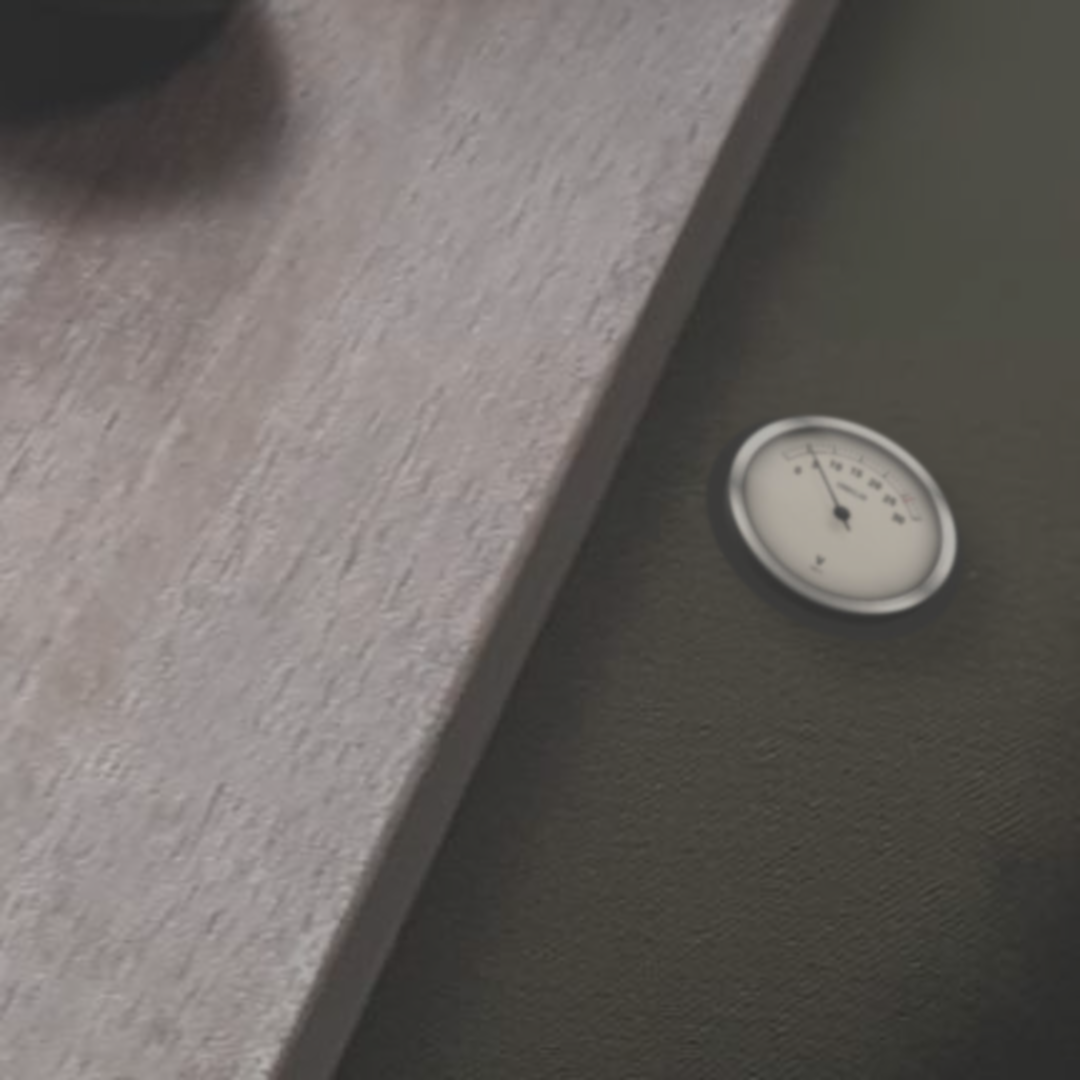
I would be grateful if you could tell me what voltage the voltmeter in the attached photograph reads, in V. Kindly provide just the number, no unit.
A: 5
